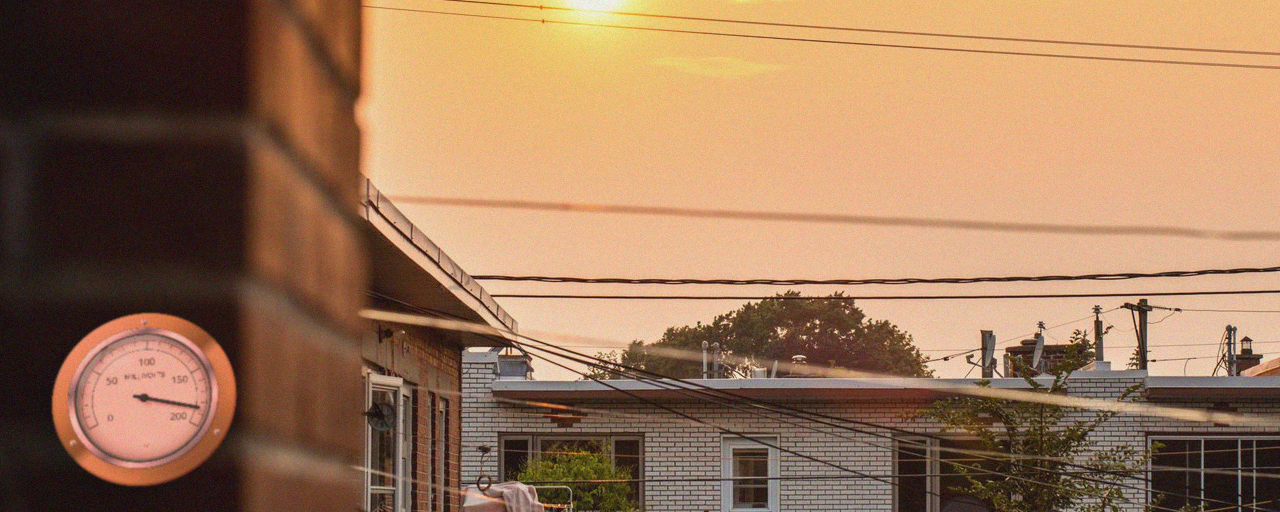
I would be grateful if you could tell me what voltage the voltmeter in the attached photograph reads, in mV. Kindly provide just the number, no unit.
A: 185
